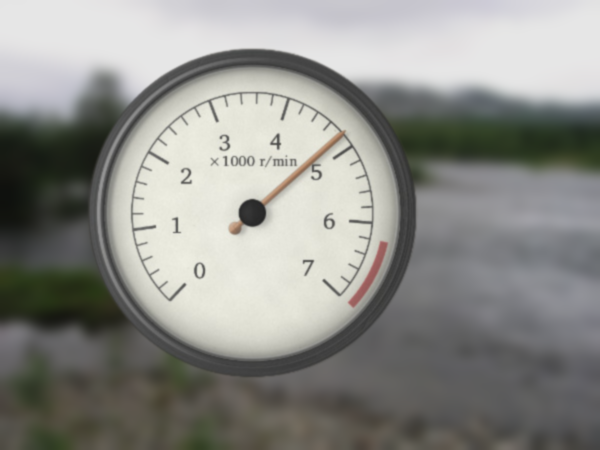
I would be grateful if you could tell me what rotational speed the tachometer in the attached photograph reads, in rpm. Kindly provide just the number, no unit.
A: 4800
